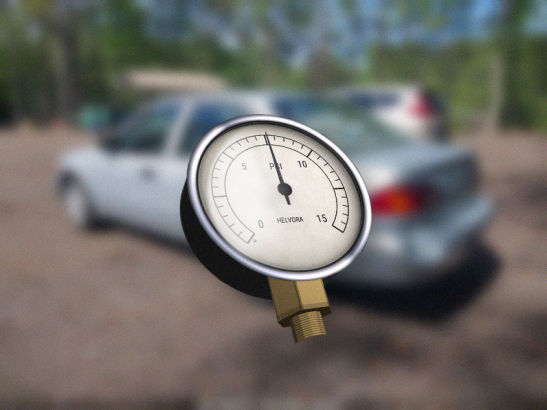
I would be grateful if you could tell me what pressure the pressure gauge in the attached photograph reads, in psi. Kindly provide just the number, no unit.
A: 7.5
